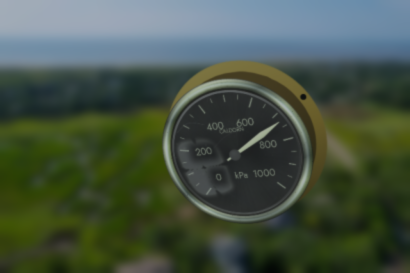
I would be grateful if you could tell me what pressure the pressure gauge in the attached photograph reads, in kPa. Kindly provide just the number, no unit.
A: 725
